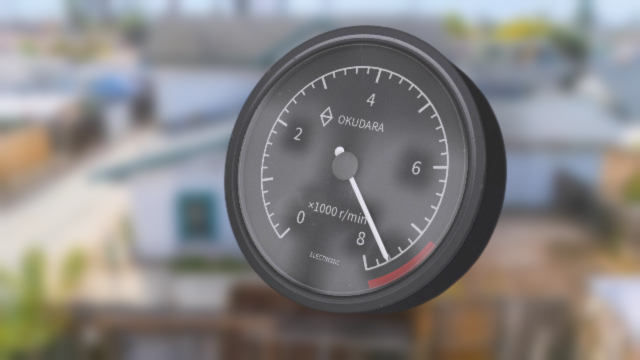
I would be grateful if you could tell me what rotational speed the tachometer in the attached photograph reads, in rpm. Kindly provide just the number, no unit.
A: 7600
